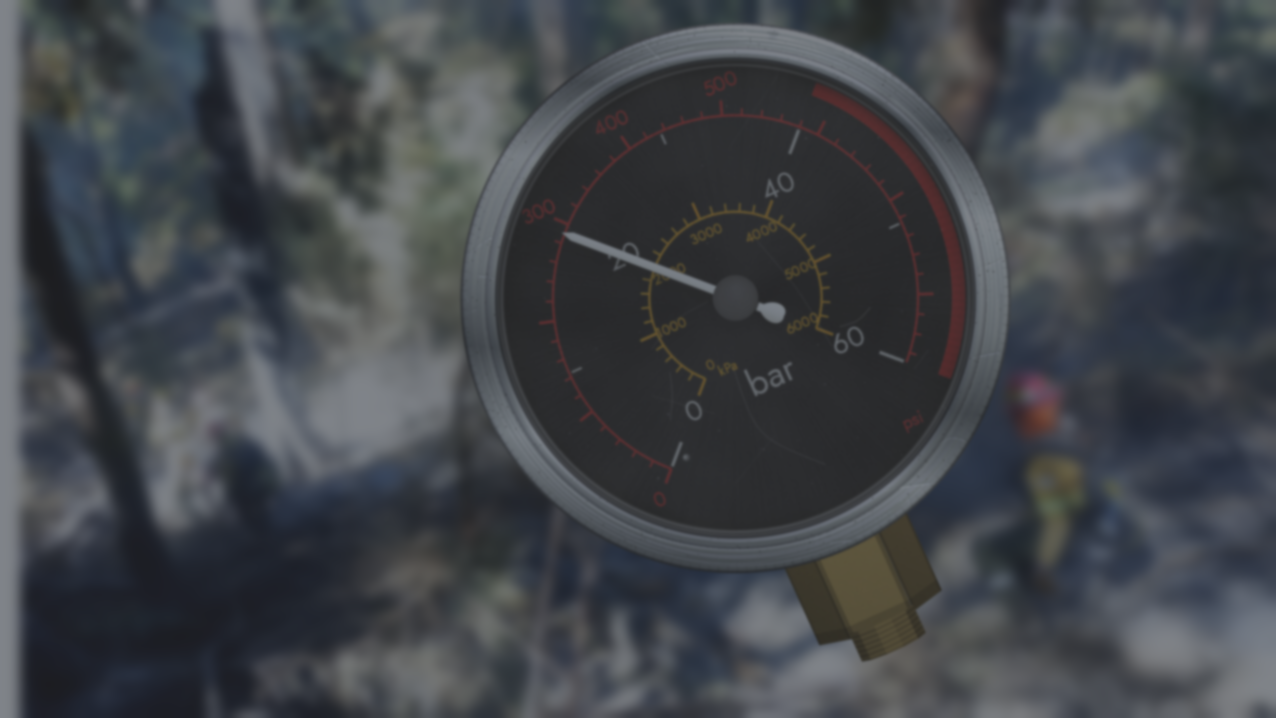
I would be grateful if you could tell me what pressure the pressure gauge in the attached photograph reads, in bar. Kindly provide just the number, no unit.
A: 20
